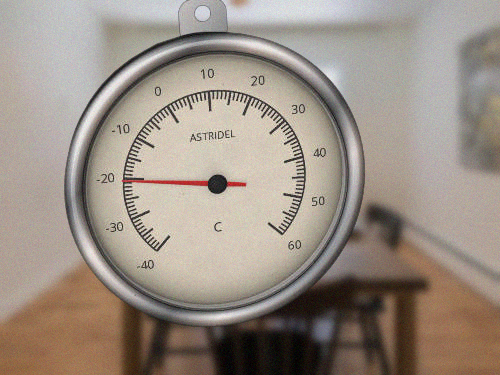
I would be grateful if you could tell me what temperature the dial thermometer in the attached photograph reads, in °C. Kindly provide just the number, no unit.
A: -20
